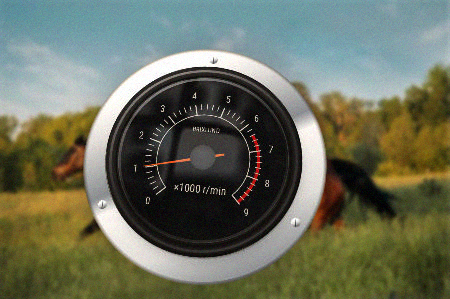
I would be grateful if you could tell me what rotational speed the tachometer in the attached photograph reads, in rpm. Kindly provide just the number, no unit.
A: 1000
